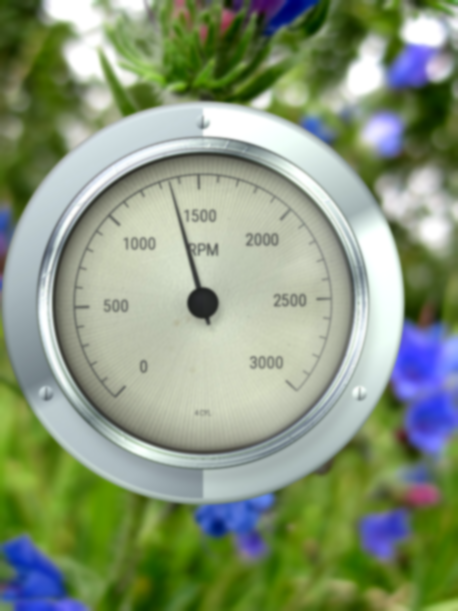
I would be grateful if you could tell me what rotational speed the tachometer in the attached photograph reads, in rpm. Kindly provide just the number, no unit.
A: 1350
